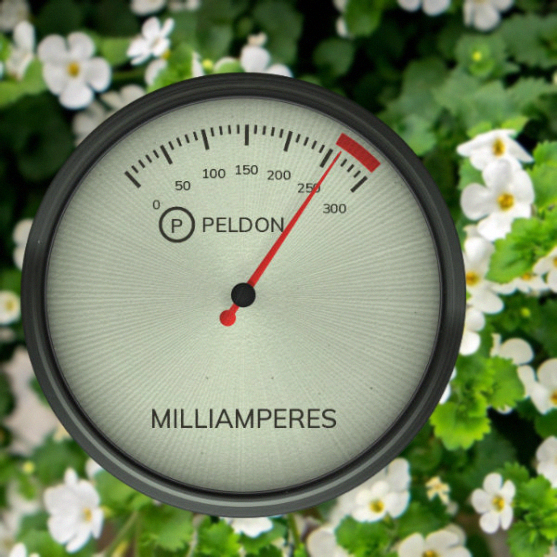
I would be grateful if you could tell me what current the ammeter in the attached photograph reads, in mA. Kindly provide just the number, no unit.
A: 260
